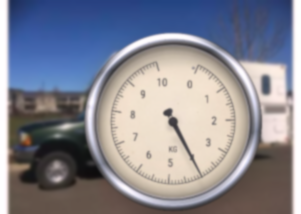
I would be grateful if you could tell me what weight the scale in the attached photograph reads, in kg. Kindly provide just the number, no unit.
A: 4
